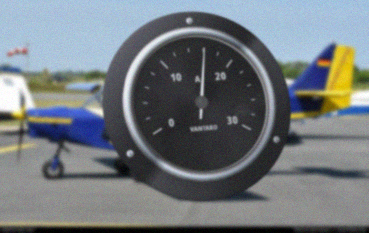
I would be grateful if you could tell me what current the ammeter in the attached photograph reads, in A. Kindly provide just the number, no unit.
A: 16
